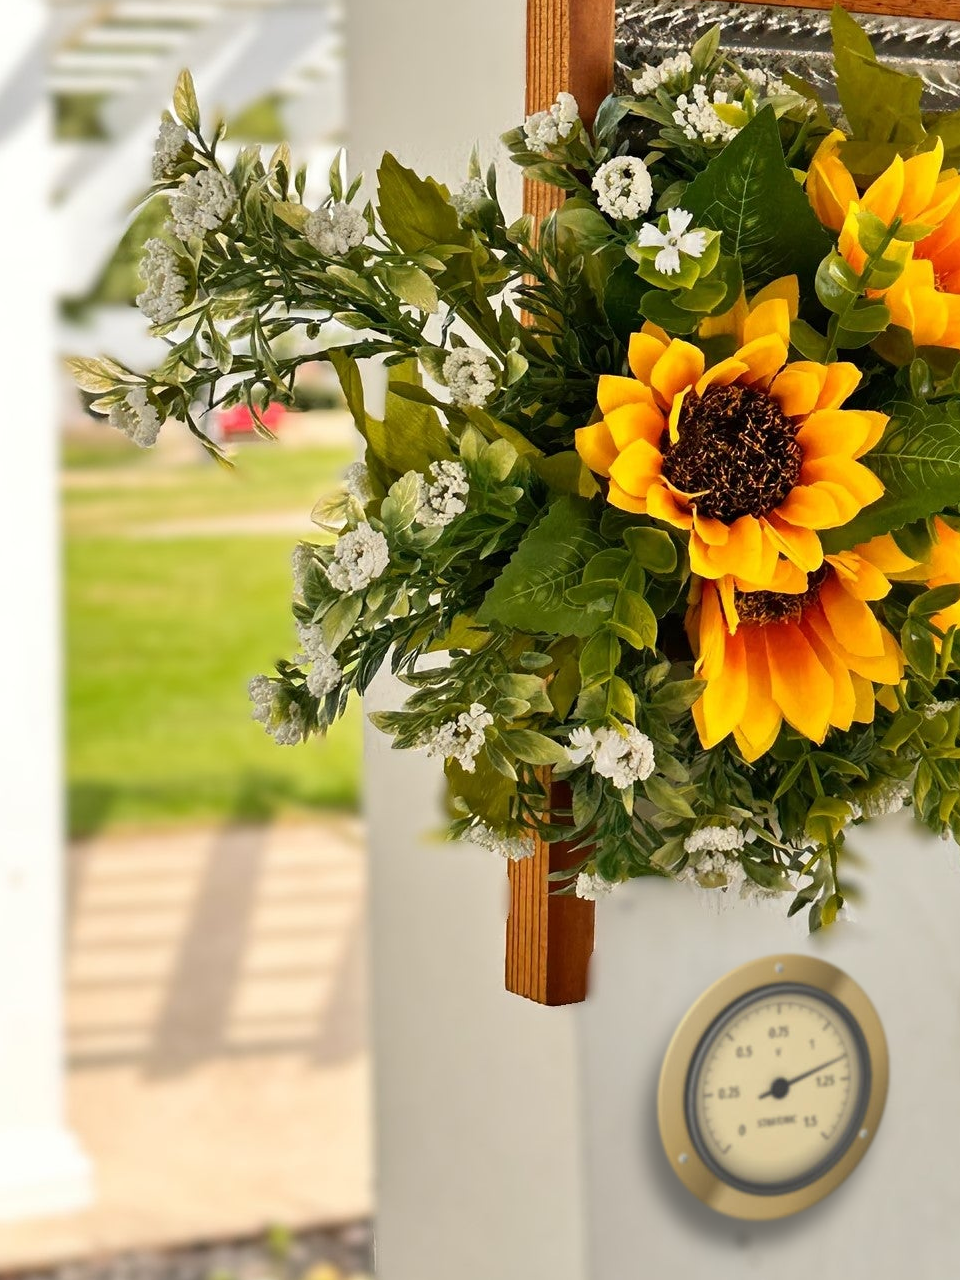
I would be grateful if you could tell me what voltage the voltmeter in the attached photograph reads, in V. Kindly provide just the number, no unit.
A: 1.15
